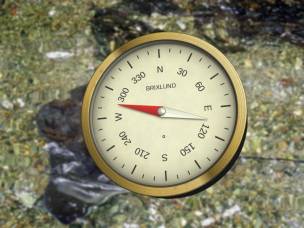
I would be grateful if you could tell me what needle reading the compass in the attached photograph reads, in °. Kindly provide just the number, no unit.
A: 285
